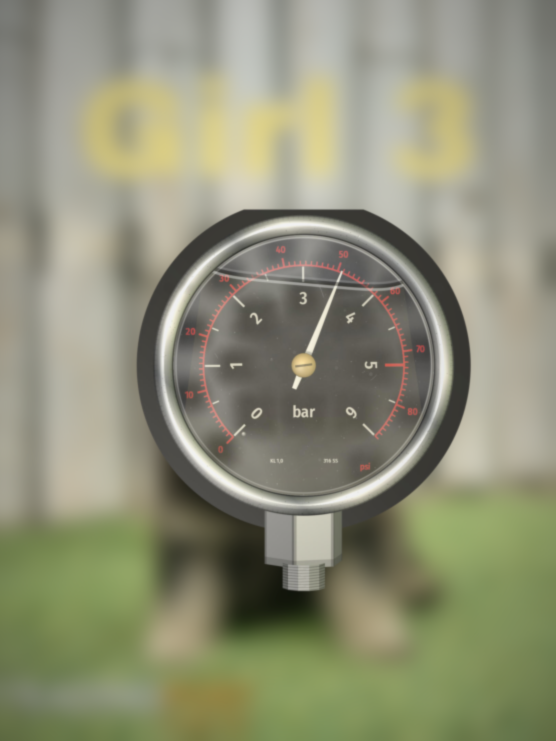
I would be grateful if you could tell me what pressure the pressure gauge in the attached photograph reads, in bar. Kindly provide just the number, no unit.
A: 3.5
